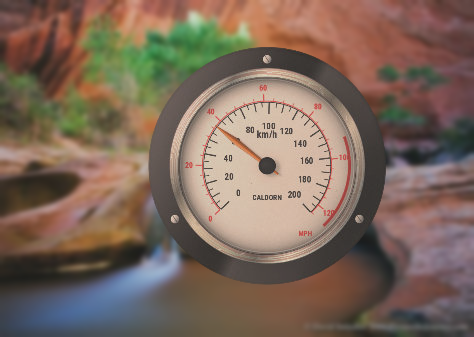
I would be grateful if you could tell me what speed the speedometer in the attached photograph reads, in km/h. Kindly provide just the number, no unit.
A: 60
